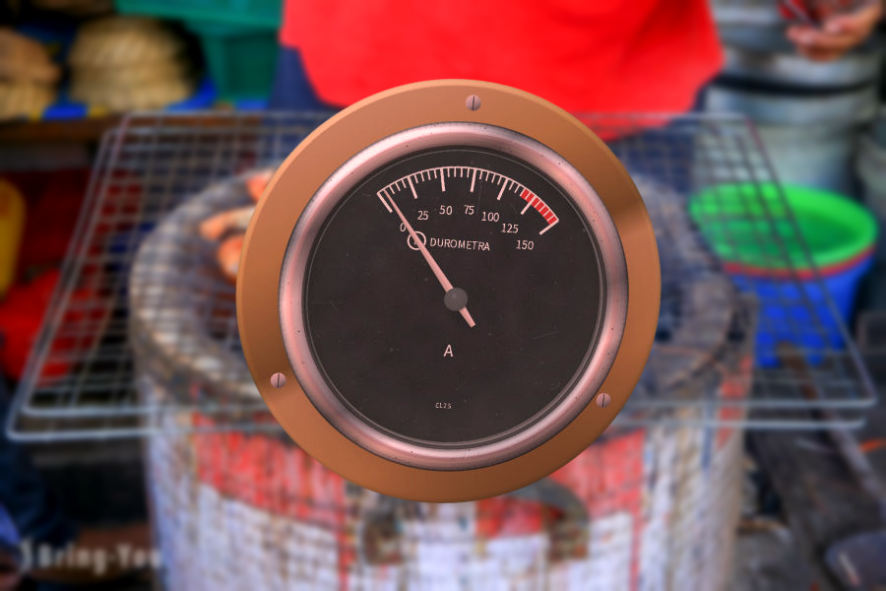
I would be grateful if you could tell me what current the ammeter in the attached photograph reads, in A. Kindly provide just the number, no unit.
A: 5
